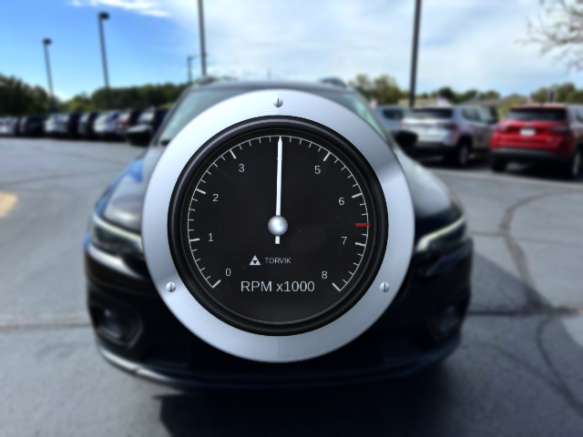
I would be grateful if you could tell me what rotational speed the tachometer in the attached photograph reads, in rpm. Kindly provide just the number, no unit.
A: 4000
